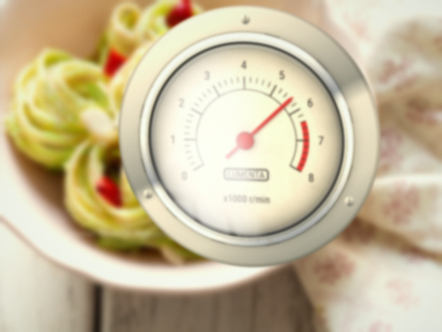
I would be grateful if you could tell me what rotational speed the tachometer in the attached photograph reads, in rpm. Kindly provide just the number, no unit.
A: 5600
